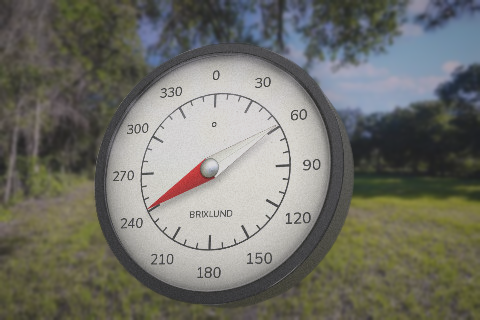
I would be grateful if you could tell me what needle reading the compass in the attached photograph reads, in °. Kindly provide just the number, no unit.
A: 240
